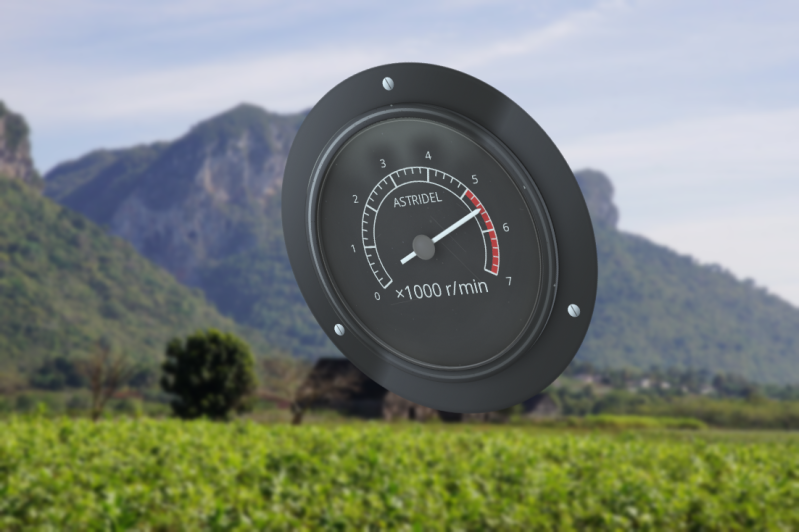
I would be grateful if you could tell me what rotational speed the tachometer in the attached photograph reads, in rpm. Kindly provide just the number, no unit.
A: 5500
